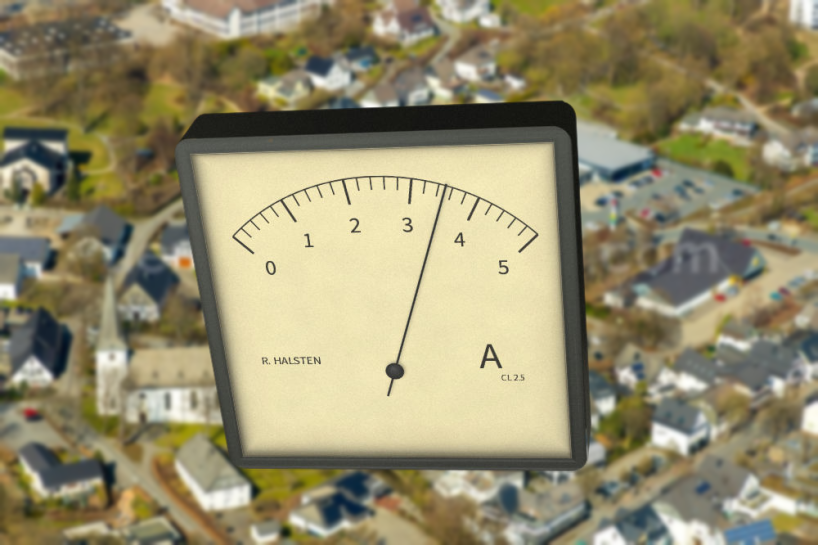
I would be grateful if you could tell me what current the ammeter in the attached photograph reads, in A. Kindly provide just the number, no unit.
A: 3.5
